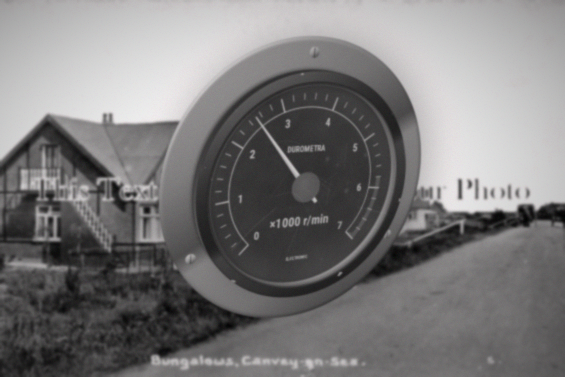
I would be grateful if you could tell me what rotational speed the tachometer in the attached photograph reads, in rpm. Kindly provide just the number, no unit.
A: 2500
